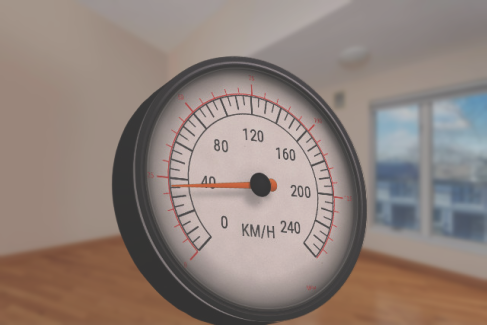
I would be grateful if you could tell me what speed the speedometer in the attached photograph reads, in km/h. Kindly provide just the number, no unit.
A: 35
